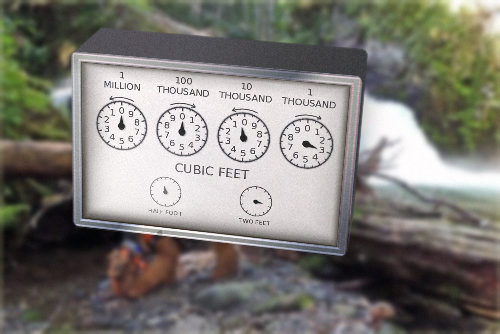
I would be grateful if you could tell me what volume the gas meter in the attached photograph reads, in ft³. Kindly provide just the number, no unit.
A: 300
